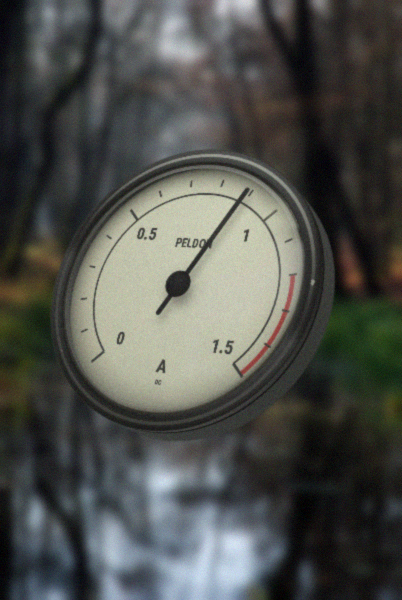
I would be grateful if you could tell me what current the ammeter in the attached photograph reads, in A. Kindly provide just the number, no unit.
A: 0.9
